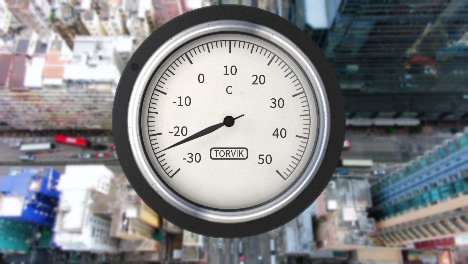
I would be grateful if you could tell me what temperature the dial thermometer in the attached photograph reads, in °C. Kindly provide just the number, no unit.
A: -24
